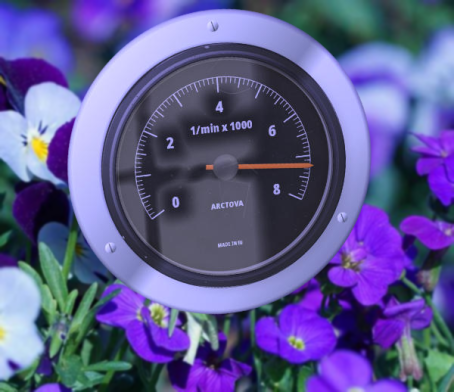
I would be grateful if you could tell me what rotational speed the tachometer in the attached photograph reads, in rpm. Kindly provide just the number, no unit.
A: 7200
